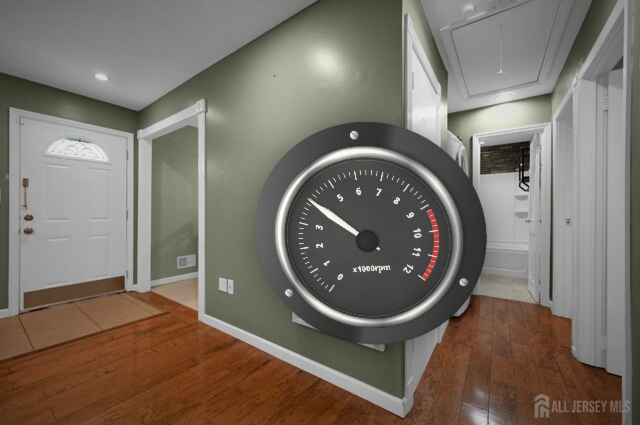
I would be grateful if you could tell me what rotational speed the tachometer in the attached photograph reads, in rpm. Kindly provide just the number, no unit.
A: 4000
